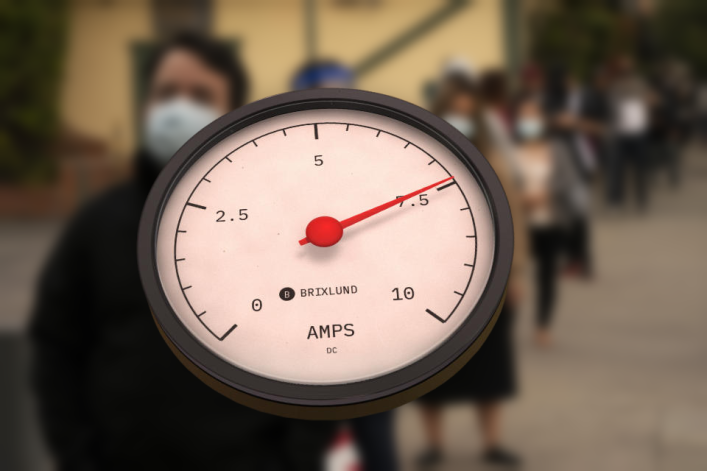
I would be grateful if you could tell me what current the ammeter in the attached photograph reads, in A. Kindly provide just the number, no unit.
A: 7.5
